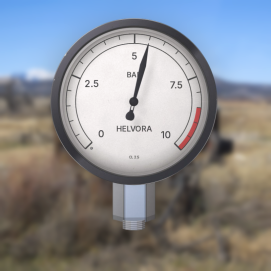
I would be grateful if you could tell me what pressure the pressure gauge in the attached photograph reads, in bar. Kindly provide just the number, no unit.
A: 5.5
